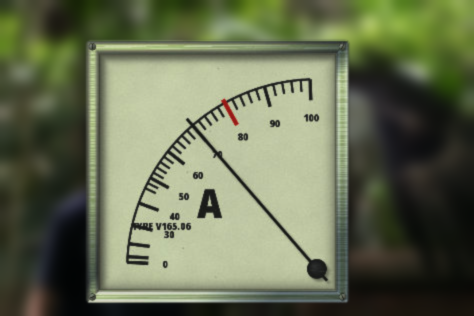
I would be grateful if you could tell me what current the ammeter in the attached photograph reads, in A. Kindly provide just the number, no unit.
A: 70
